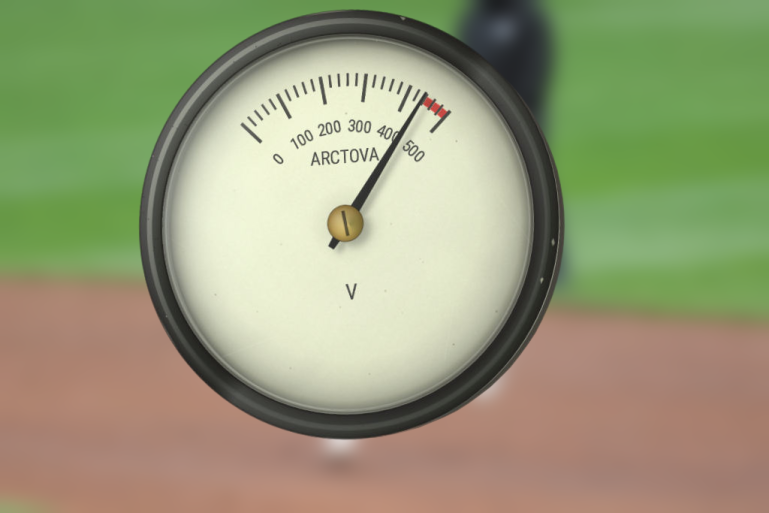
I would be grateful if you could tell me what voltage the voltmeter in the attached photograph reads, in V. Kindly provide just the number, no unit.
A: 440
